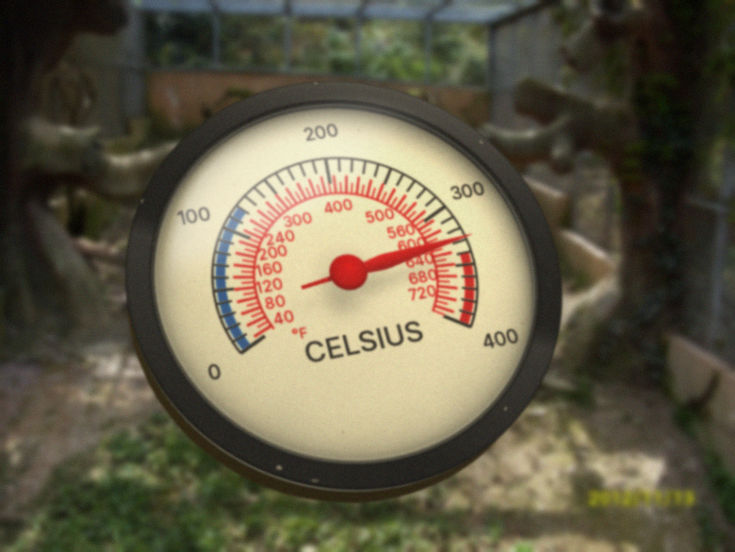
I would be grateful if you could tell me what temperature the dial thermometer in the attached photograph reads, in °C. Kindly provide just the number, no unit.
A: 330
